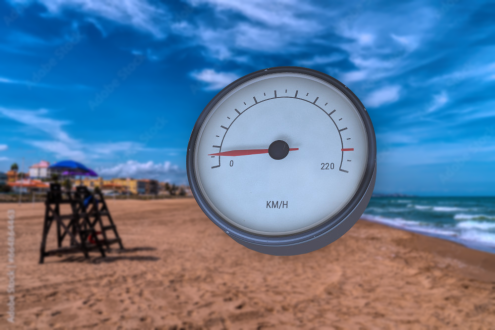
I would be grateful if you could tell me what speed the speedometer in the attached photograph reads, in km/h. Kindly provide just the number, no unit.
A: 10
